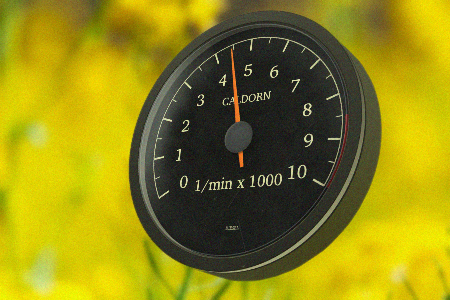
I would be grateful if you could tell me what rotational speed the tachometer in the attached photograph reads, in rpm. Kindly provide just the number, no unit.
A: 4500
